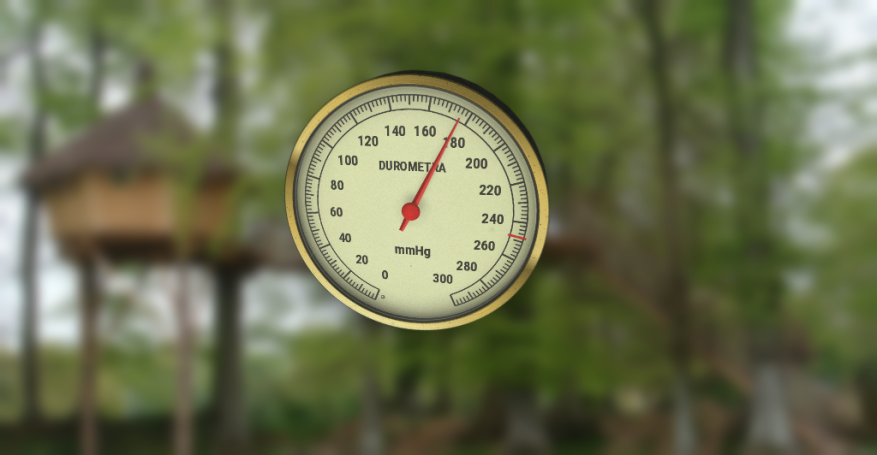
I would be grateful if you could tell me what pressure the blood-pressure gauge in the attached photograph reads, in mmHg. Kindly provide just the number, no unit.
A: 176
